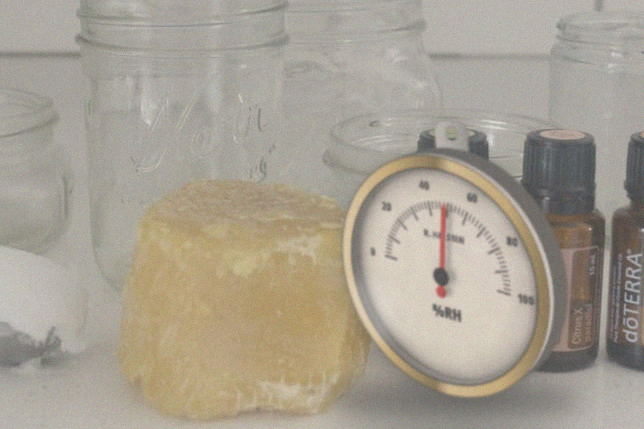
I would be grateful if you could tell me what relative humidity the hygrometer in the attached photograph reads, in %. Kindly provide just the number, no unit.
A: 50
